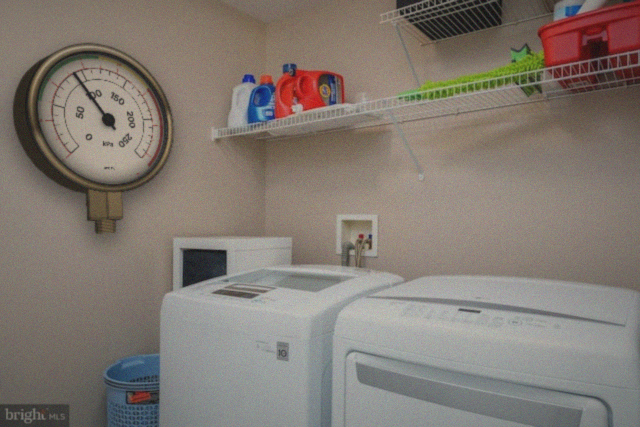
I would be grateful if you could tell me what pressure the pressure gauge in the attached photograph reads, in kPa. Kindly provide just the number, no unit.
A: 90
